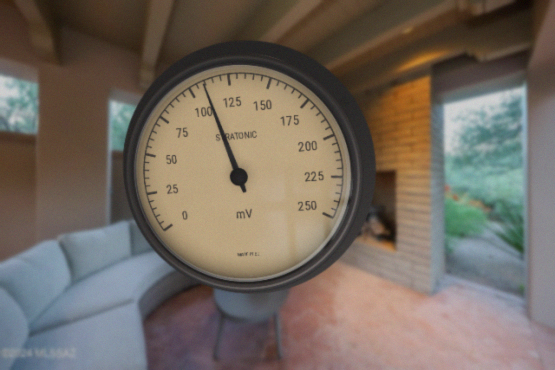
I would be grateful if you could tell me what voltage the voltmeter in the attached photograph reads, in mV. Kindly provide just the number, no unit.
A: 110
